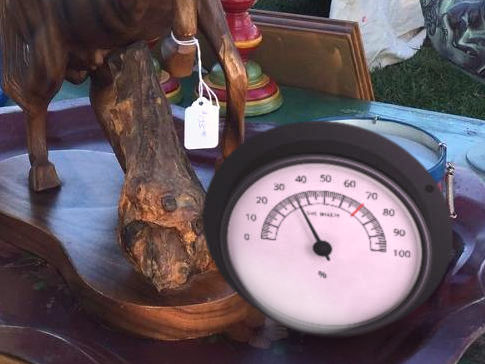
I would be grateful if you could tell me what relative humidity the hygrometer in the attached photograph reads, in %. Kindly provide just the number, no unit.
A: 35
